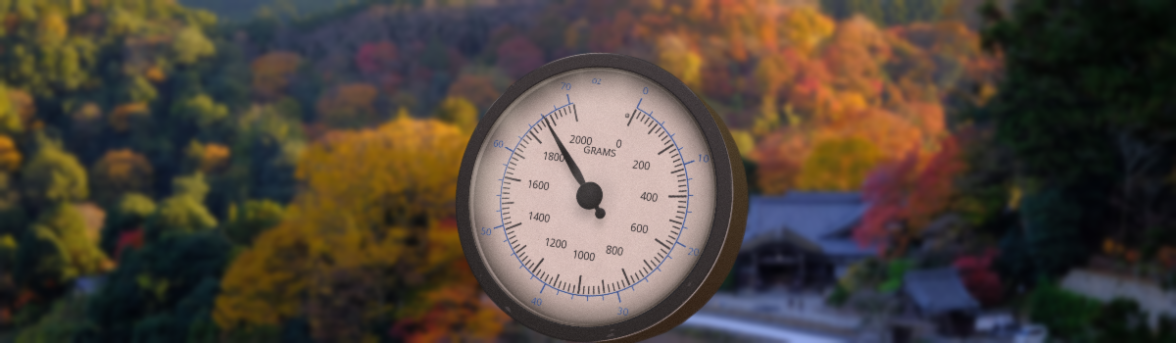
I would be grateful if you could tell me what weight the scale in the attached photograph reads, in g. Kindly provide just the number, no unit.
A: 1880
